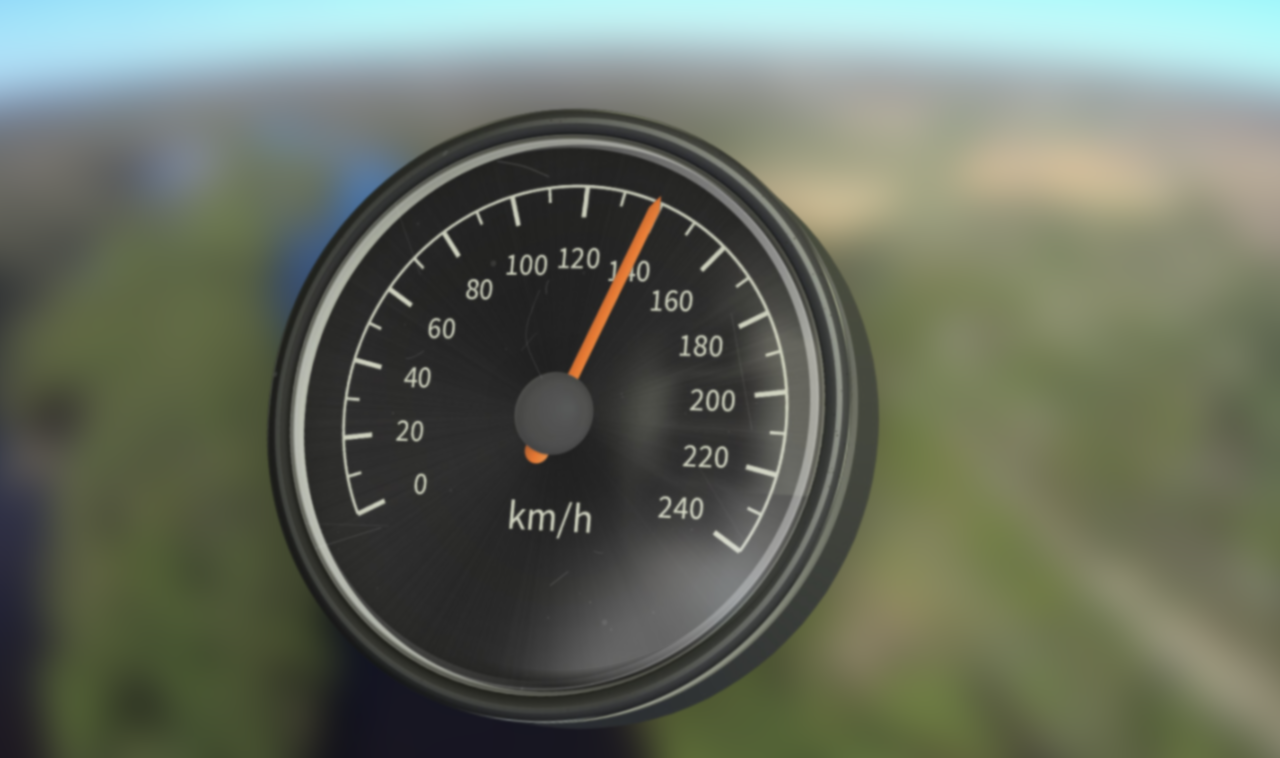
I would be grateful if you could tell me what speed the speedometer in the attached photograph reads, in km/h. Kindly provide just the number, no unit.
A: 140
